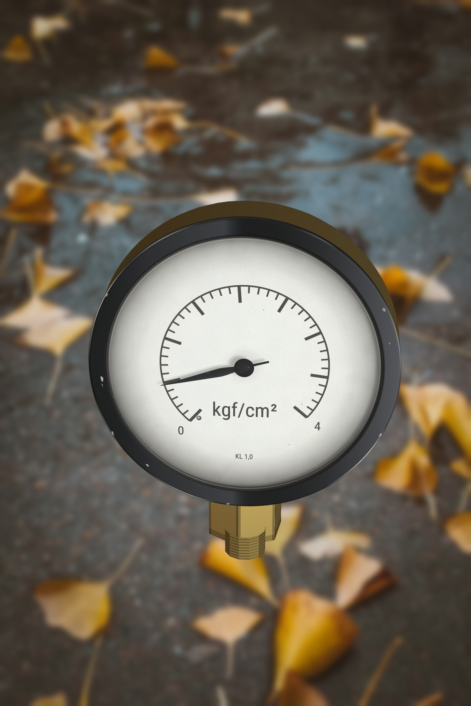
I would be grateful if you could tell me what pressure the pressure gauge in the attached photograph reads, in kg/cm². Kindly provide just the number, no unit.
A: 0.5
